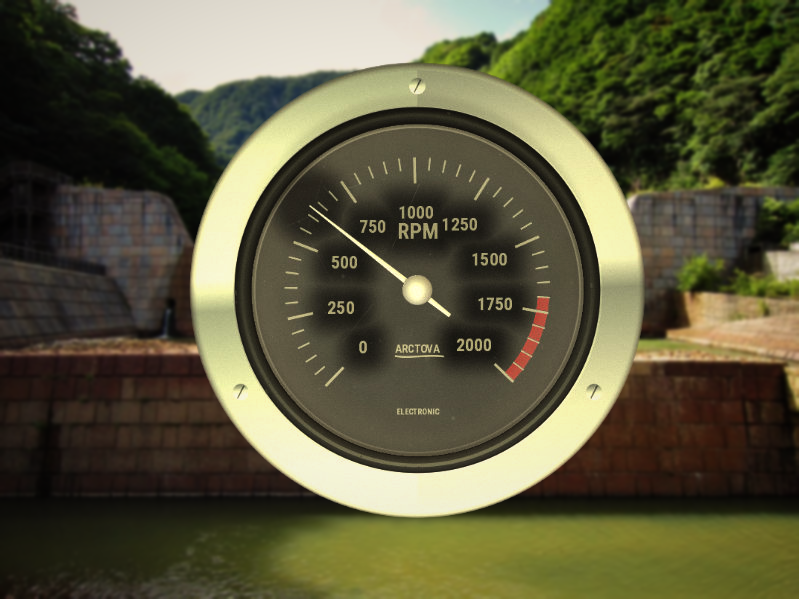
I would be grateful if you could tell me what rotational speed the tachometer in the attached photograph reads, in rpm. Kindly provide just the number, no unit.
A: 625
